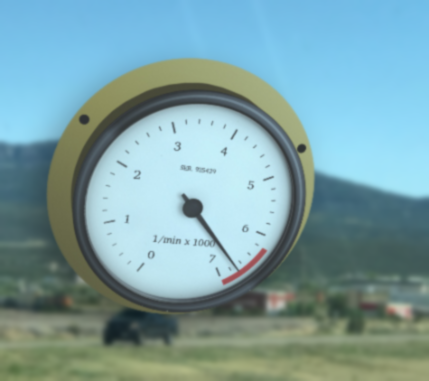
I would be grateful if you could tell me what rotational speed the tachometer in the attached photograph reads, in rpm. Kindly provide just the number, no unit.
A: 6700
